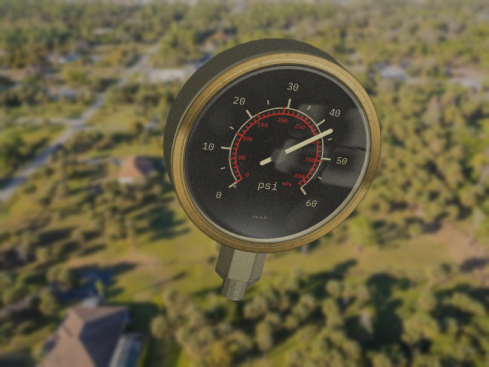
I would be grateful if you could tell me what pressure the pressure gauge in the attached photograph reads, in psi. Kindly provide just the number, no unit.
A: 42.5
